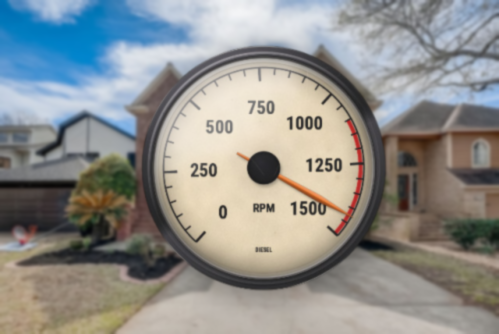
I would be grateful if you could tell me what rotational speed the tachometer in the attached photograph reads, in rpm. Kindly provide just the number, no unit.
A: 1425
